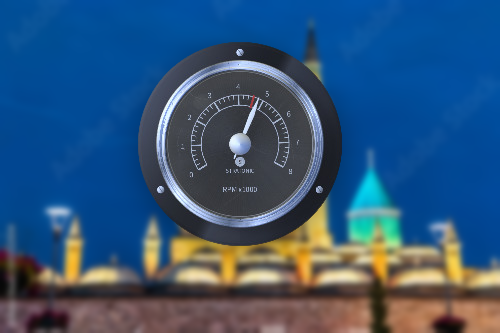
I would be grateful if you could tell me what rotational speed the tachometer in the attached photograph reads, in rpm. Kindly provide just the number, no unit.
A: 4800
